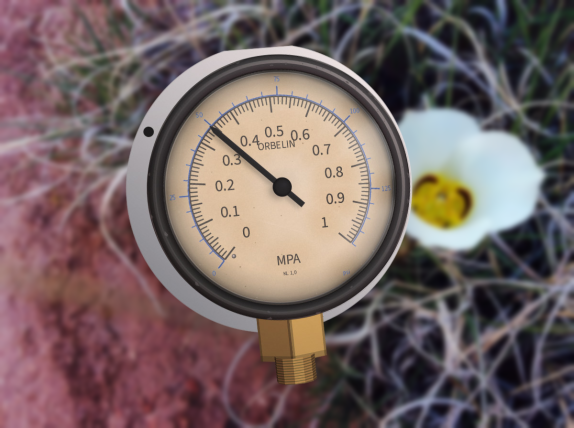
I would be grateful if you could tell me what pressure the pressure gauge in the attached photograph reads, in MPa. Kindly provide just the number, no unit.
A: 0.34
